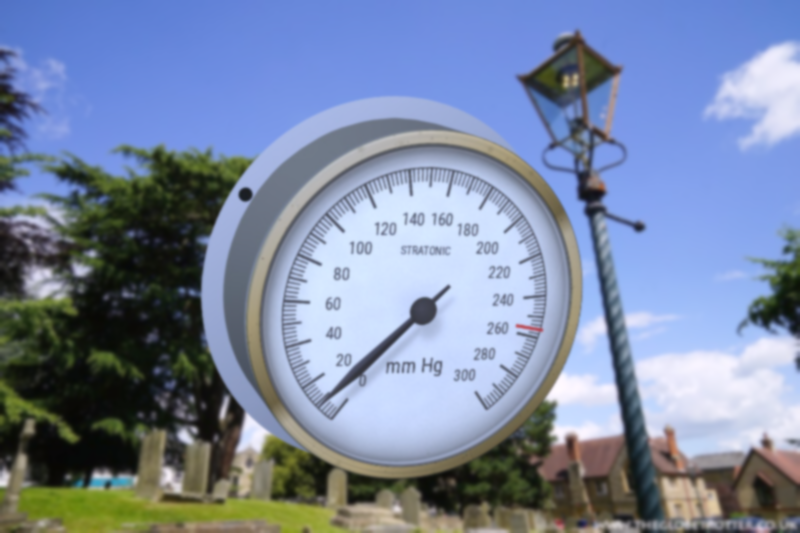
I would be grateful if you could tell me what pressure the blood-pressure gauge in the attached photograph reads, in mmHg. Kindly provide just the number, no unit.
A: 10
